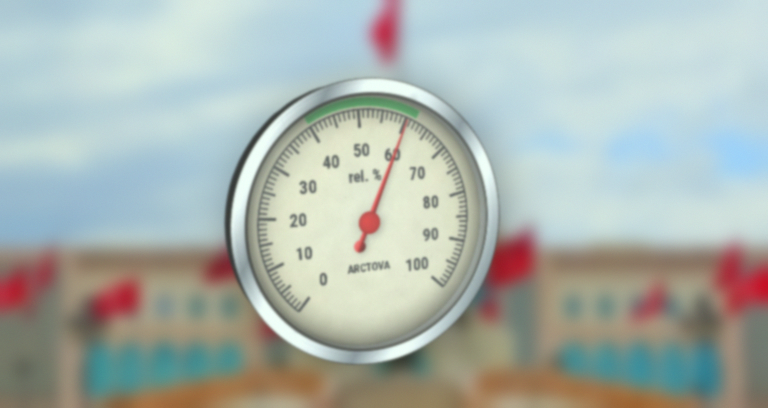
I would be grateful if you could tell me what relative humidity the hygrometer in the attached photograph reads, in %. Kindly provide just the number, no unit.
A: 60
